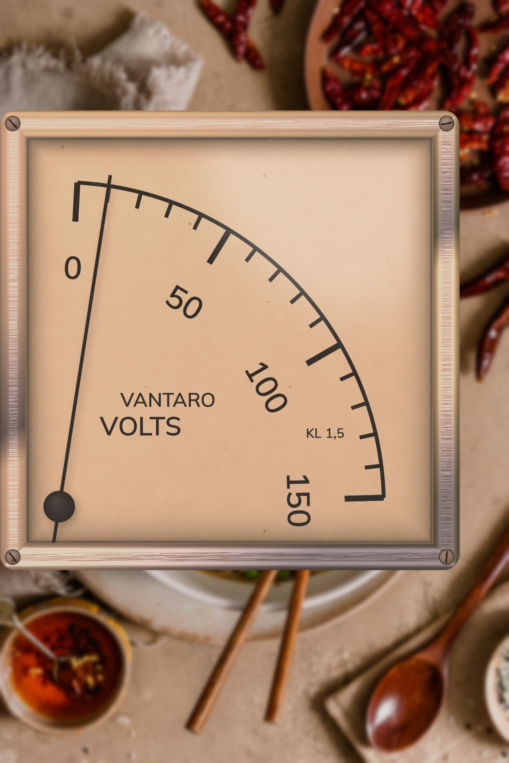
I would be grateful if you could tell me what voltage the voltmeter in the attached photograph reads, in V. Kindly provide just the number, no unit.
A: 10
